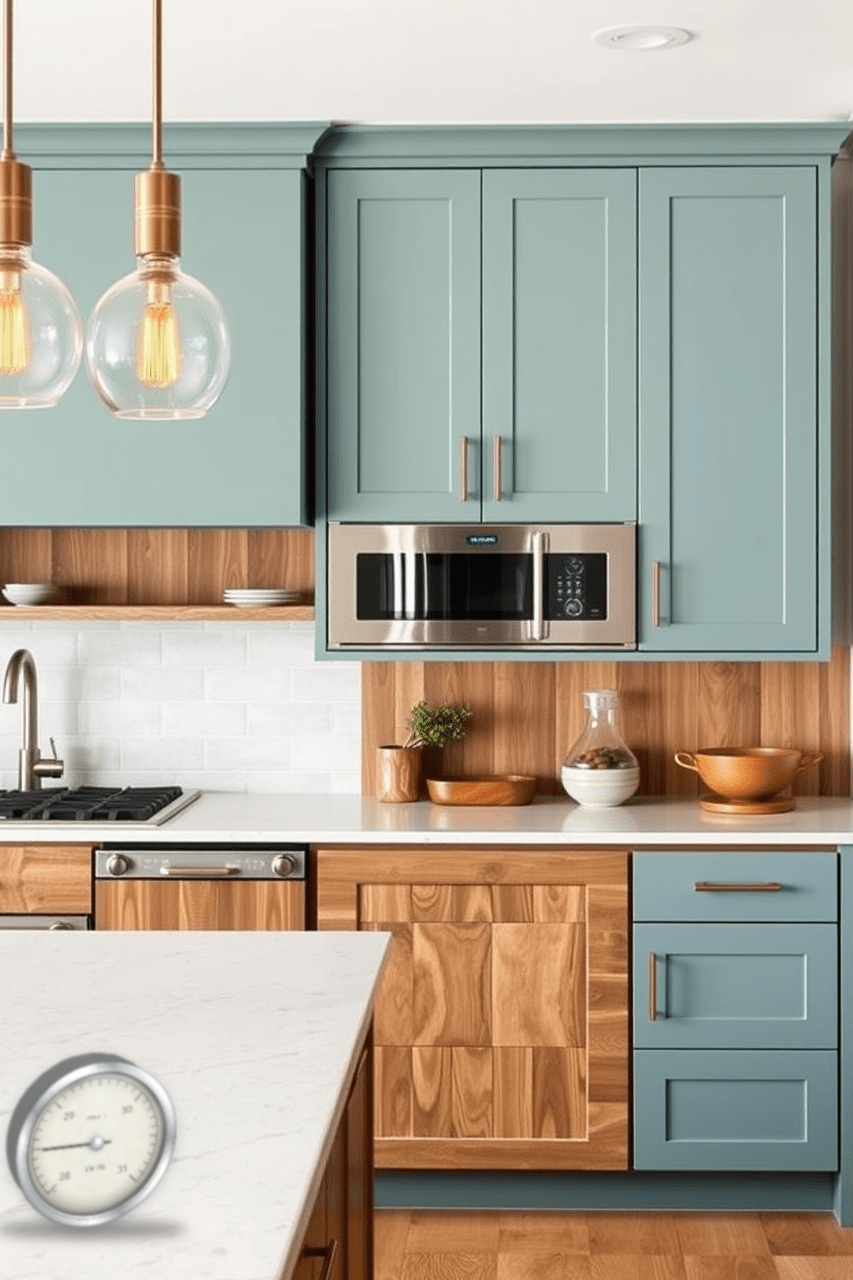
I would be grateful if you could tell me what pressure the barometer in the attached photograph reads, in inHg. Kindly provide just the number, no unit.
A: 28.5
